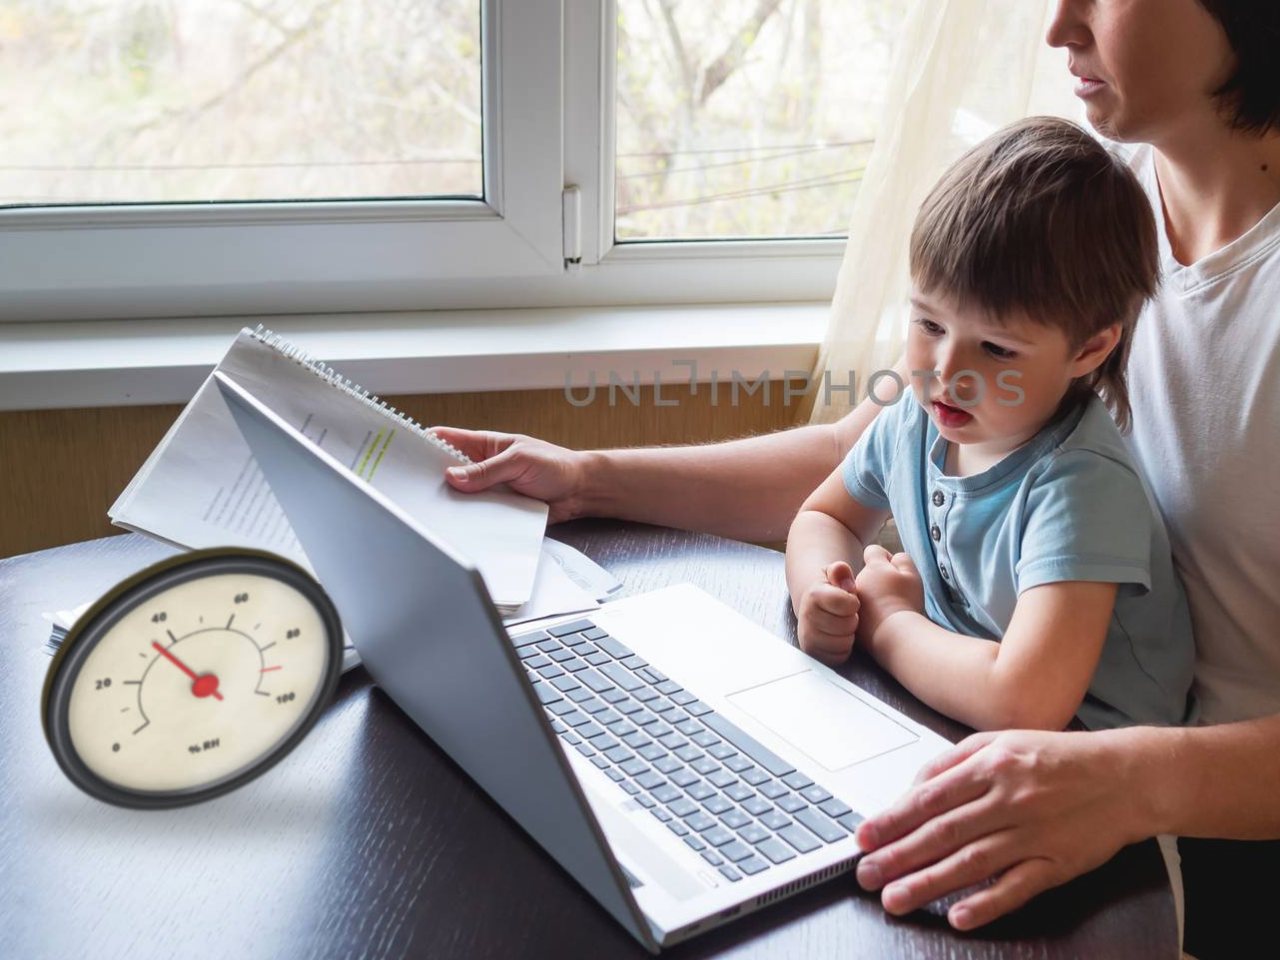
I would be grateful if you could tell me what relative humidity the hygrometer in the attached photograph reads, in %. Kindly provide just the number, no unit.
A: 35
